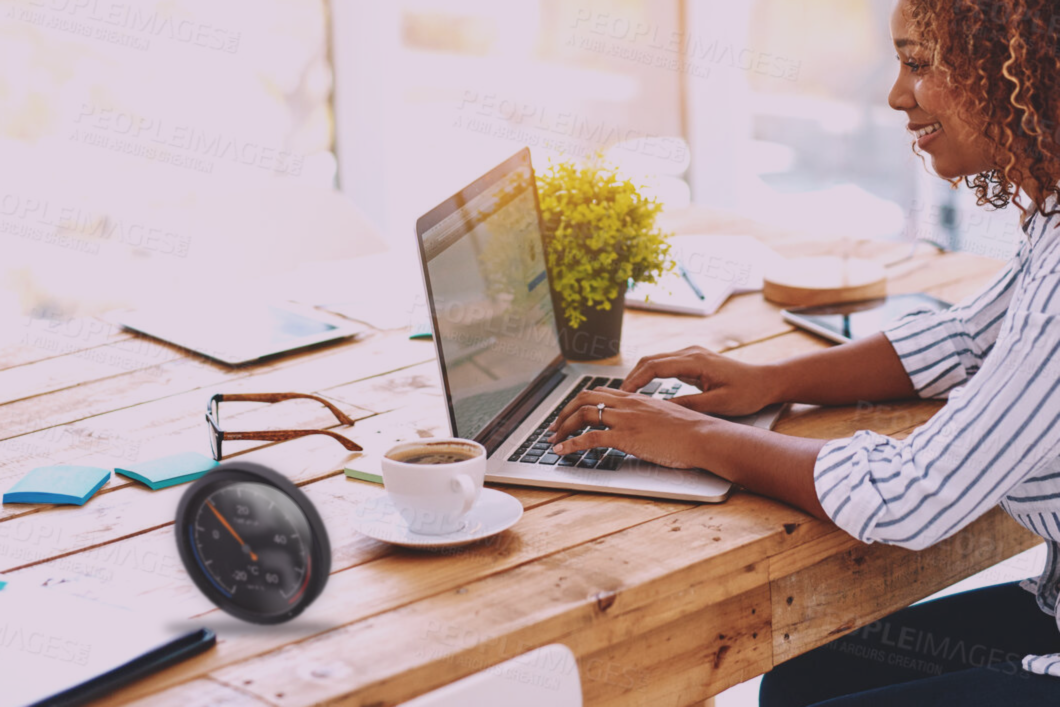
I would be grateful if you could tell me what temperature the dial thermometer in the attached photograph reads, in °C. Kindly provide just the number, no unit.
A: 10
